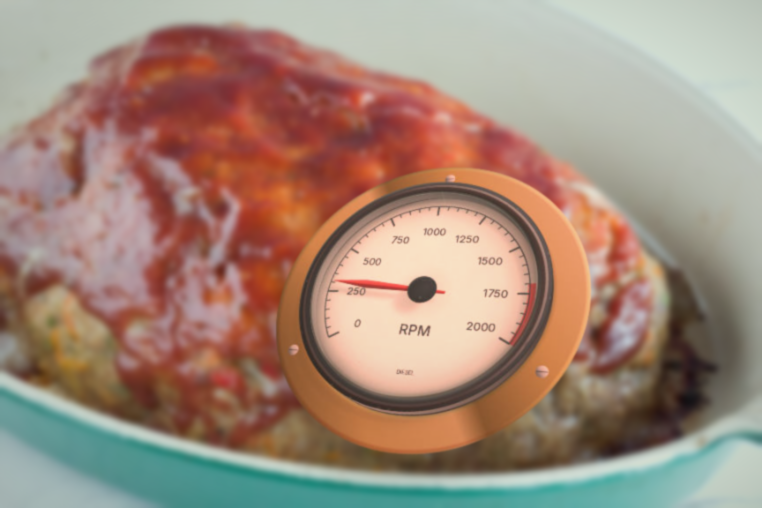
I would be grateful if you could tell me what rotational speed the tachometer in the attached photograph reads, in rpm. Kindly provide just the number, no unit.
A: 300
